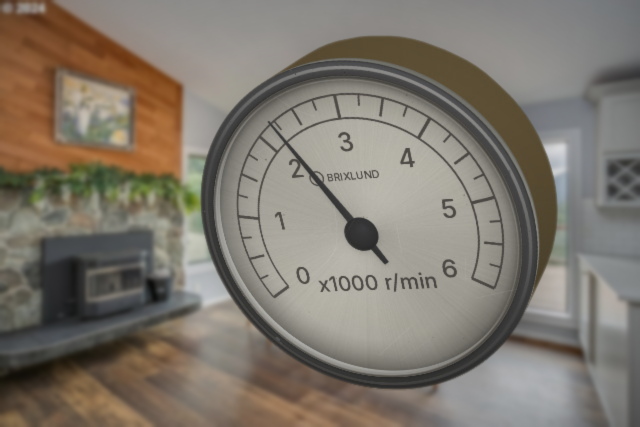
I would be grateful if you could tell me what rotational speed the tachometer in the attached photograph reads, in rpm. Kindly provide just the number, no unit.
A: 2250
